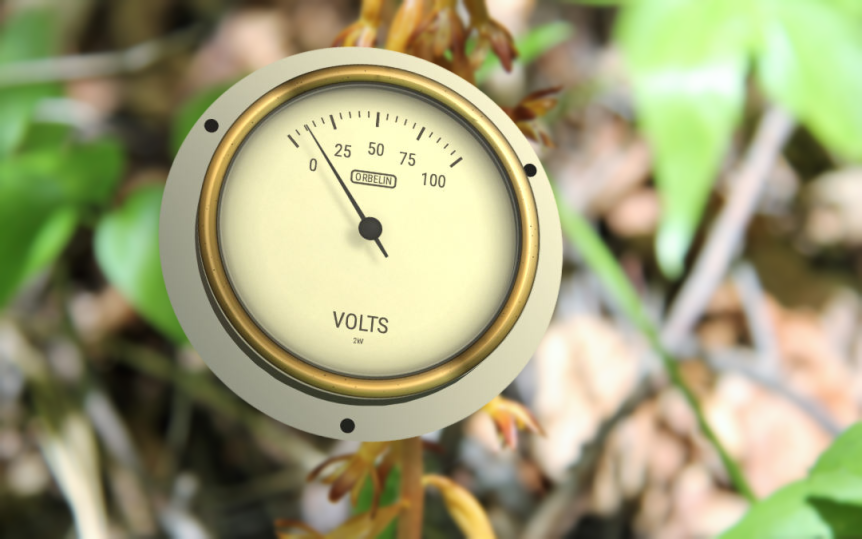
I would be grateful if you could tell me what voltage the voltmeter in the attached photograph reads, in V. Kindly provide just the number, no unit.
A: 10
